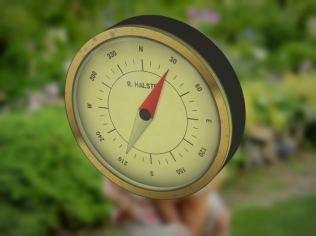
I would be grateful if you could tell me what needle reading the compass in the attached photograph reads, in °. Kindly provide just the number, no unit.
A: 30
